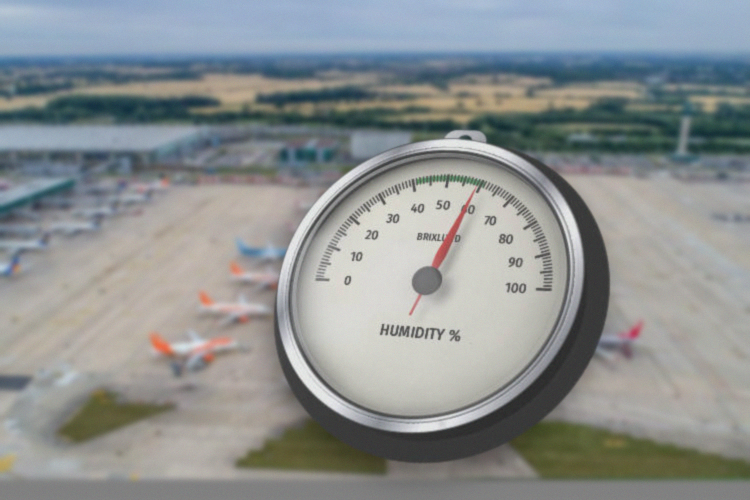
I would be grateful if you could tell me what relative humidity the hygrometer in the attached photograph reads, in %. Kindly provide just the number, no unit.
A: 60
